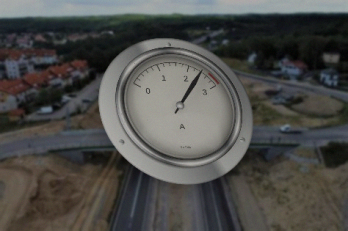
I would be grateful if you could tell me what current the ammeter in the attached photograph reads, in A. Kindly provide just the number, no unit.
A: 2.4
